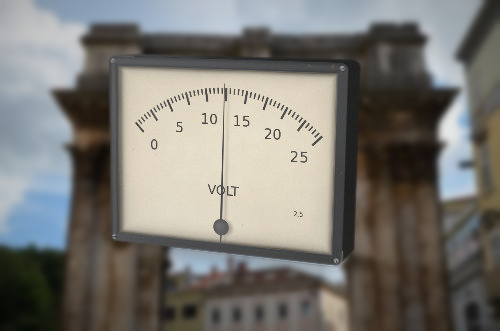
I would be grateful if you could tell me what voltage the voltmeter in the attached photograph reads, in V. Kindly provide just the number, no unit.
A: 12.5
